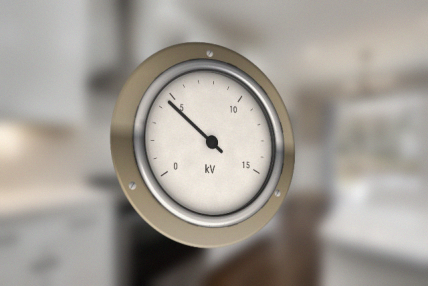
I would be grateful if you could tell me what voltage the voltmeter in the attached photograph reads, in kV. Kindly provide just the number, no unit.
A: 4.5
